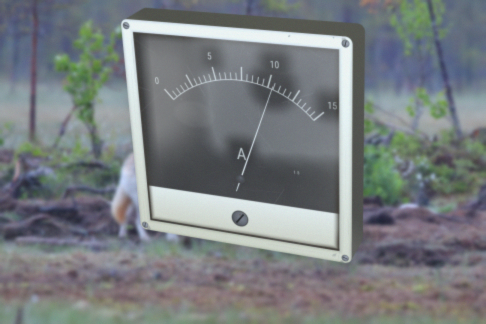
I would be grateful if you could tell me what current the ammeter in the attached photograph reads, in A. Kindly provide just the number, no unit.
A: 10.5
